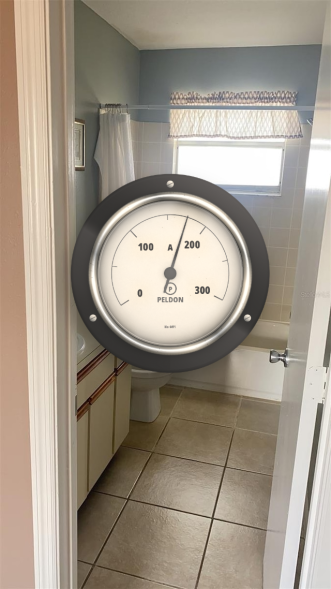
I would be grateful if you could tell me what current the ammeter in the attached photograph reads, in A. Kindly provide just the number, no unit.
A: 175
